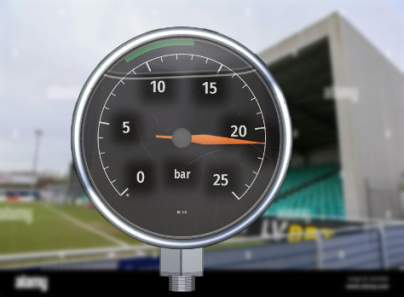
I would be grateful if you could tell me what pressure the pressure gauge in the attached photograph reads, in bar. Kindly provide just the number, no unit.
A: 21
